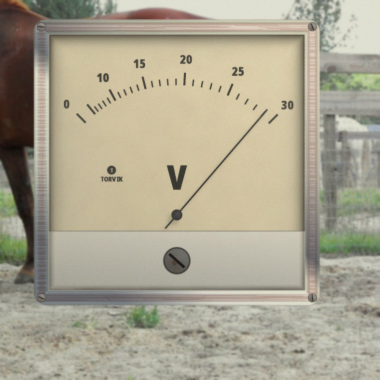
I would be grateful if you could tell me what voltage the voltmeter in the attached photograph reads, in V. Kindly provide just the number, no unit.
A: 29
